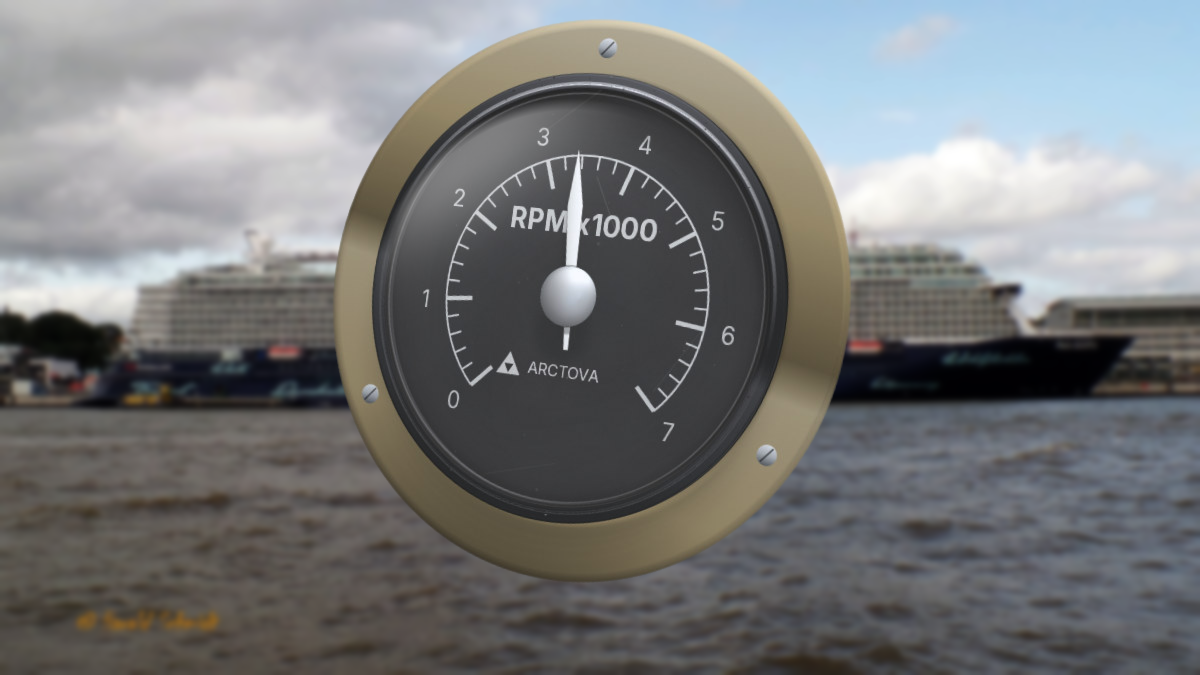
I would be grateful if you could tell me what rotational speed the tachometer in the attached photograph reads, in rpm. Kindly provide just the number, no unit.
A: 3400
